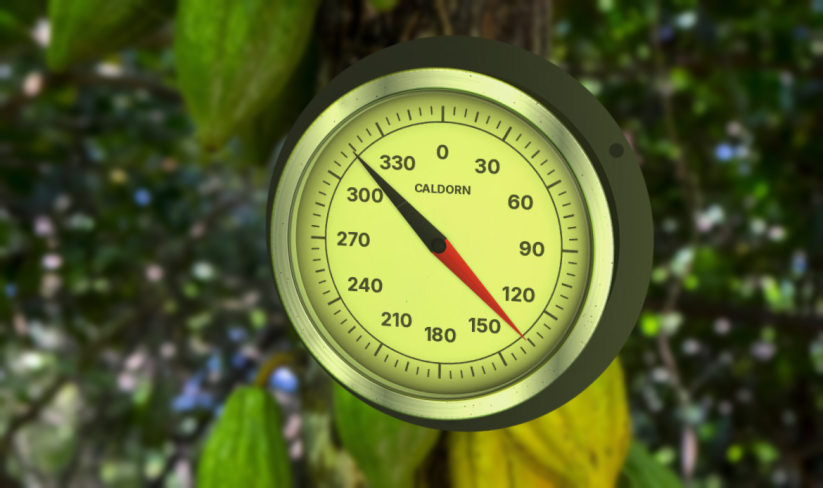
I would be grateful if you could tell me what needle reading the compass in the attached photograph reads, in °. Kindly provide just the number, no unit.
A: 135
